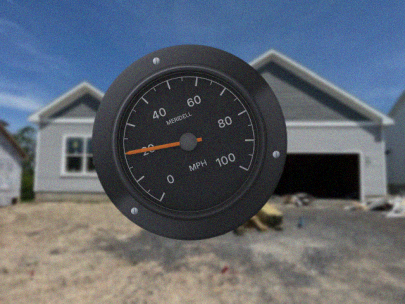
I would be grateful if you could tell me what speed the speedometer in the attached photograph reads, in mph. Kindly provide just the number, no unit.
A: 20
